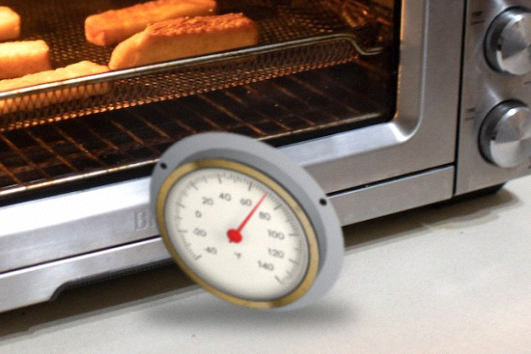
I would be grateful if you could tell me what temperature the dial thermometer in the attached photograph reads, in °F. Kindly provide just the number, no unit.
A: 70
